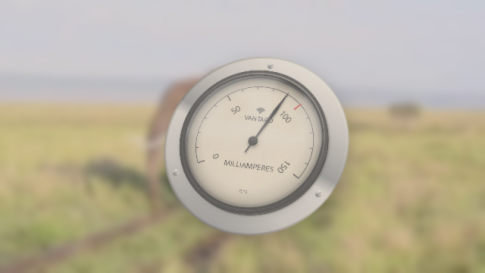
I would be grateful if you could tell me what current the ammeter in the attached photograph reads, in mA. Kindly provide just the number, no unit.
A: 90
